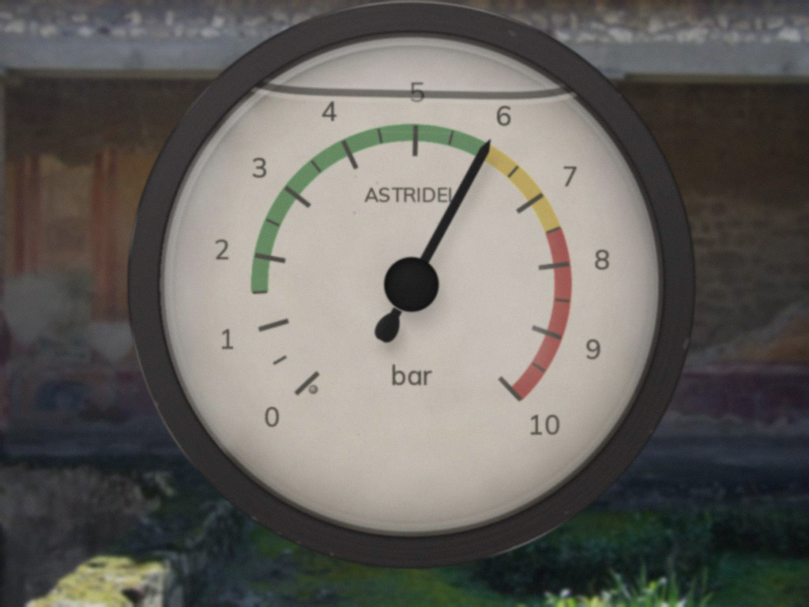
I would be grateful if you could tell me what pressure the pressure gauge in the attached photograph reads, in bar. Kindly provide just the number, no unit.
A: 6
